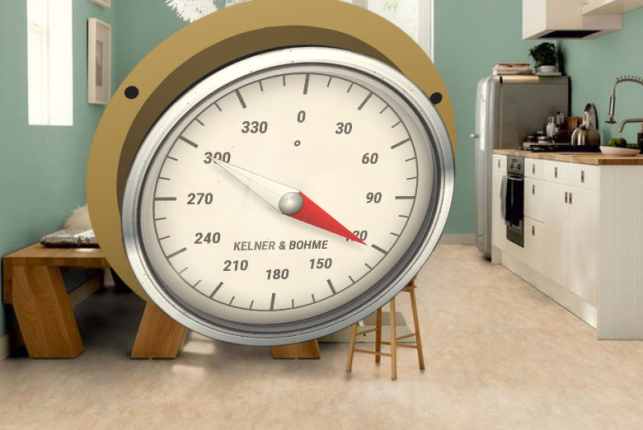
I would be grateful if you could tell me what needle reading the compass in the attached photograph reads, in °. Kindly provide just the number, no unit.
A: 120
